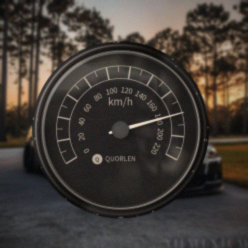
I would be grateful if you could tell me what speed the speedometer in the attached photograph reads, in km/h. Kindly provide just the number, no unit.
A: 180
